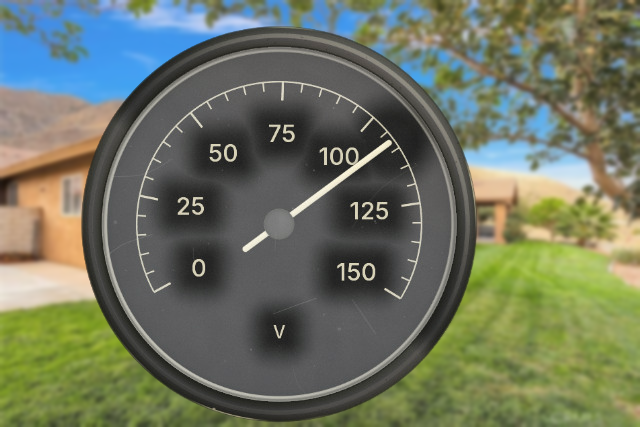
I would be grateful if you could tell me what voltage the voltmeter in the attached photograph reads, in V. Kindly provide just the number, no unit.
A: 107.5
